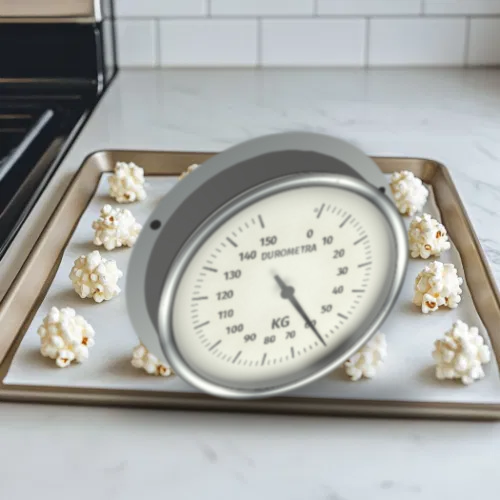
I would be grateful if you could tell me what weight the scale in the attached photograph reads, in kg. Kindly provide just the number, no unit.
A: 60
